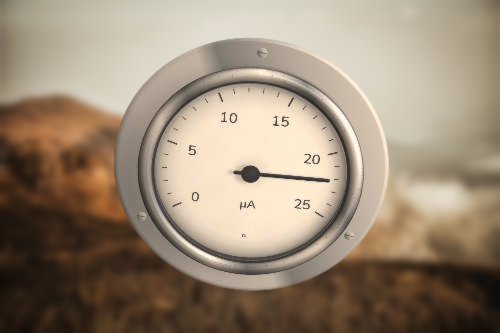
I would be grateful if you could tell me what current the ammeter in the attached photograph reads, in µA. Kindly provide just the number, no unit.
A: 22
